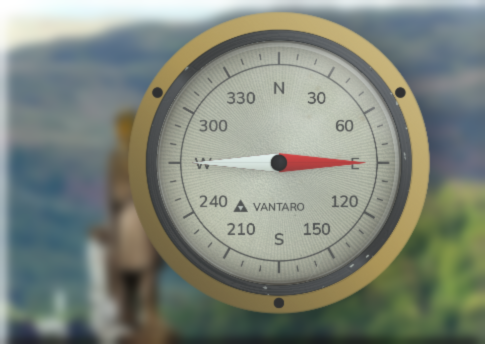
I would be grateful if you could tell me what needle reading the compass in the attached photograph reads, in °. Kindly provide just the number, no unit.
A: 90
